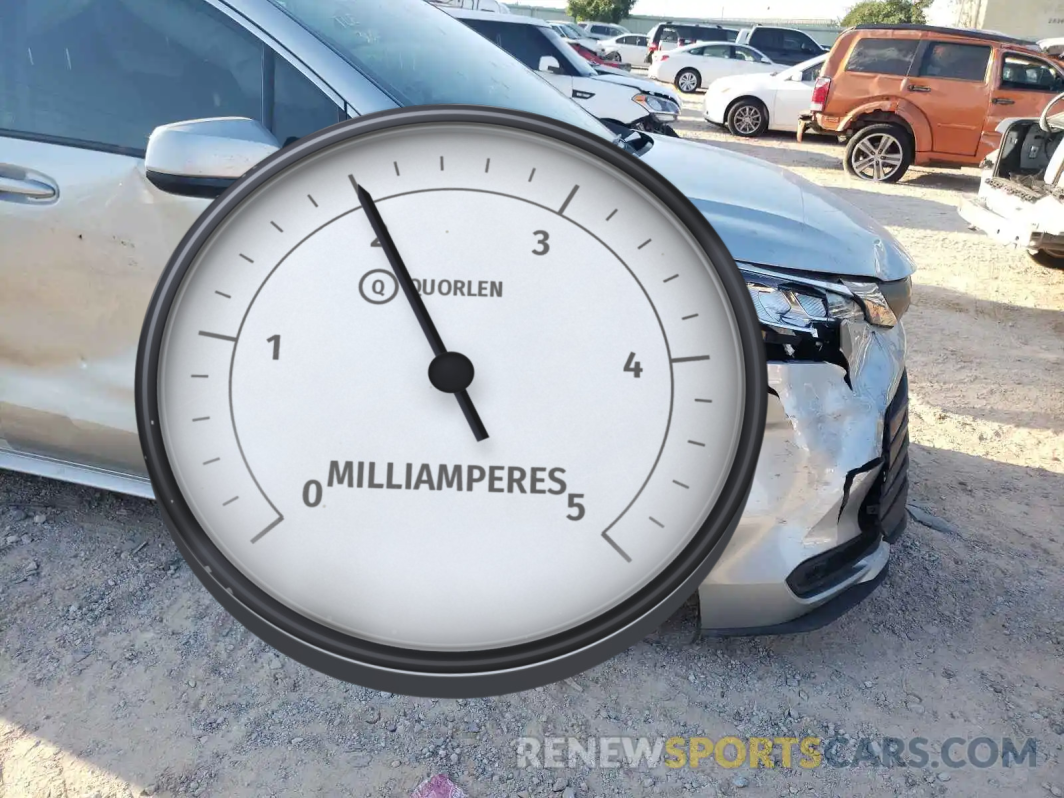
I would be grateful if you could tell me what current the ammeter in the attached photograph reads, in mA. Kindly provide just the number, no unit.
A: 2
